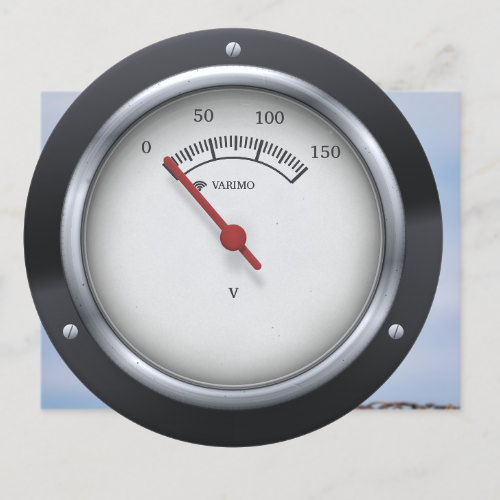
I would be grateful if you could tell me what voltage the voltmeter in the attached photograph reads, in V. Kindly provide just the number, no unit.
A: 5
